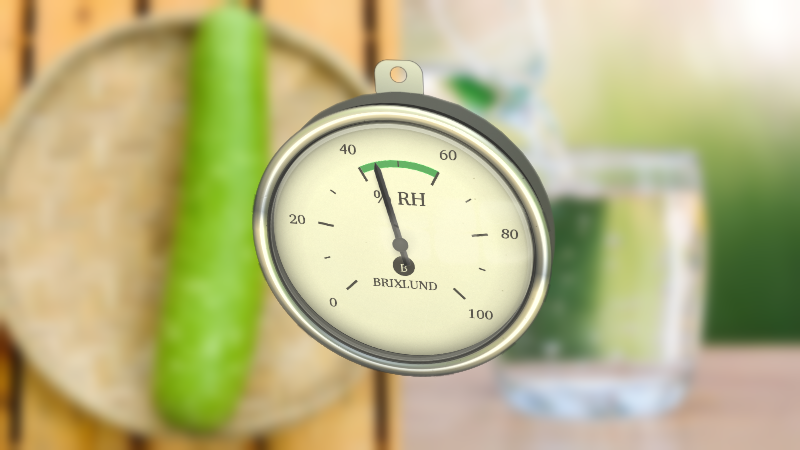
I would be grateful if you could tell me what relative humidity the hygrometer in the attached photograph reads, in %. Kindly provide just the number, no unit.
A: 45
